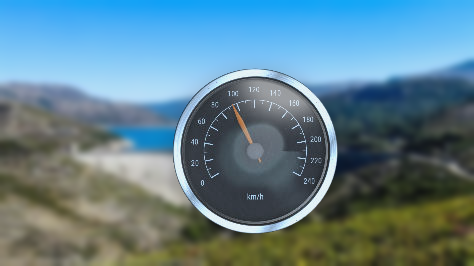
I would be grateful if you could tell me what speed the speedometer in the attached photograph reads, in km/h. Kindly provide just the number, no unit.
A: 95
